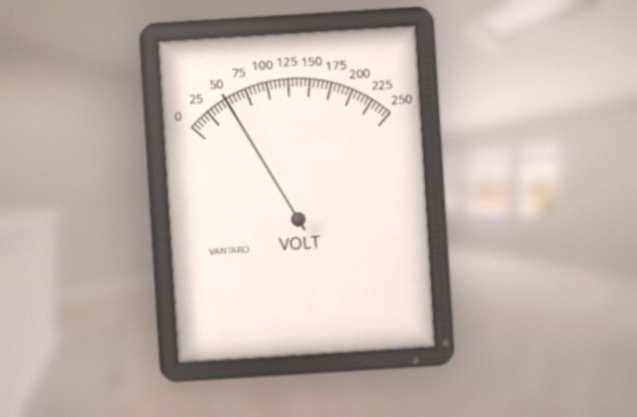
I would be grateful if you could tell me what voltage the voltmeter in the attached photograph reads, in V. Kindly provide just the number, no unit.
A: 50
